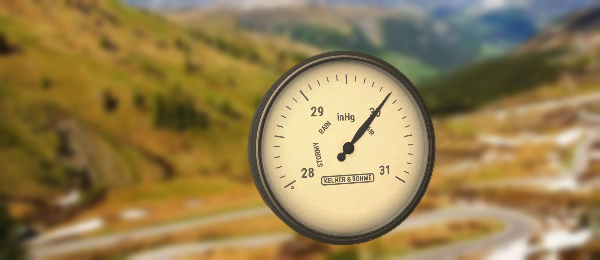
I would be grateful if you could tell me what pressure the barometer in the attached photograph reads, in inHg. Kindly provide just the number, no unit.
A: 30
